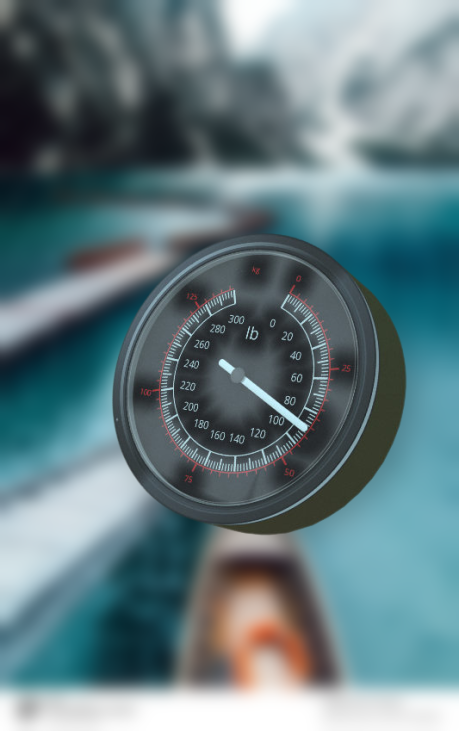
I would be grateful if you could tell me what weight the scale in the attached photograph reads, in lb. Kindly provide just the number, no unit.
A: 90
